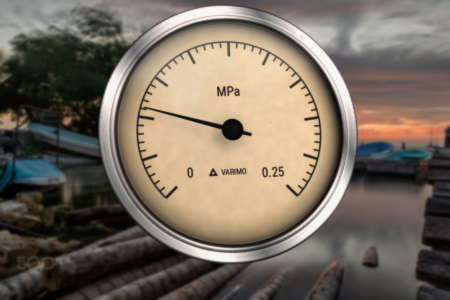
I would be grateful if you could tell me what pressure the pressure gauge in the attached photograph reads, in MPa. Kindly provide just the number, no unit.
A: 0.055
